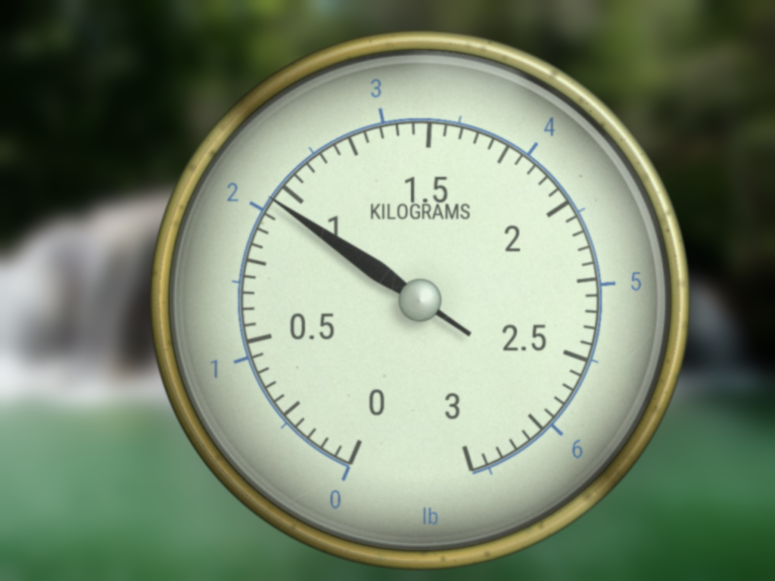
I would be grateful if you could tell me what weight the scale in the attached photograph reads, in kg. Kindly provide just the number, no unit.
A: 0.95
